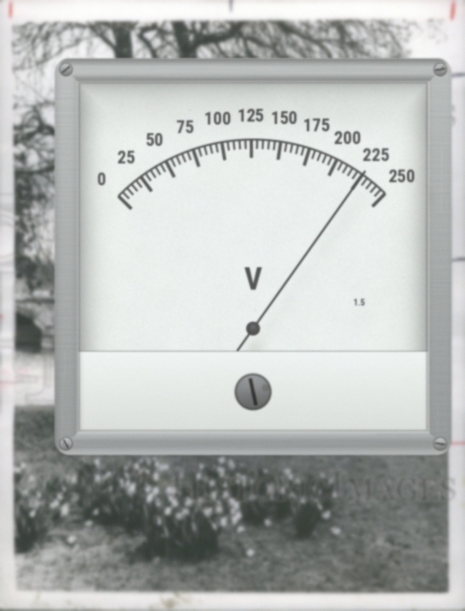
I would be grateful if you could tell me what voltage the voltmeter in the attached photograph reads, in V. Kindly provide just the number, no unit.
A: 225
